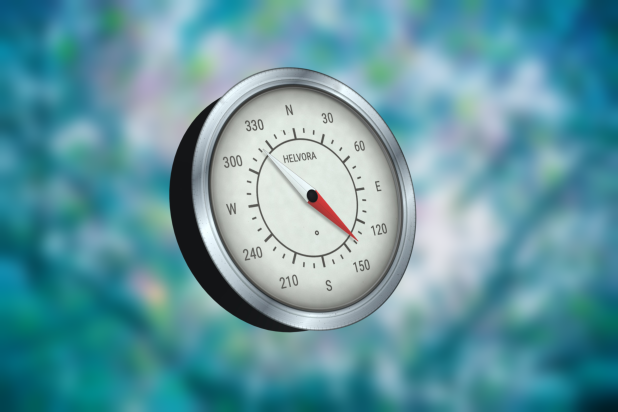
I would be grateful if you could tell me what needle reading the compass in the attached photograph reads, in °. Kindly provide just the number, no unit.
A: 140
